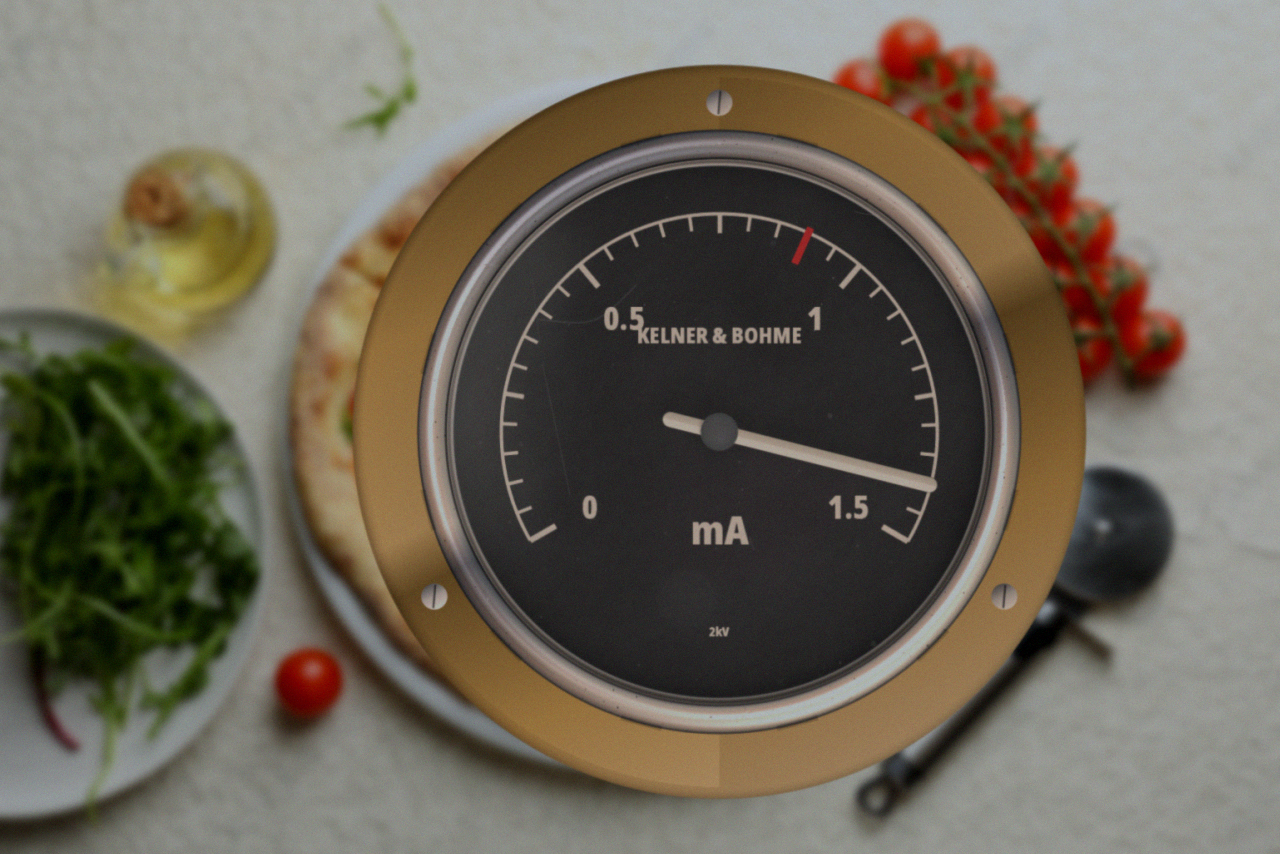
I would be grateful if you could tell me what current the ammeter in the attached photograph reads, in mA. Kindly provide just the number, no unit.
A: 1.4
